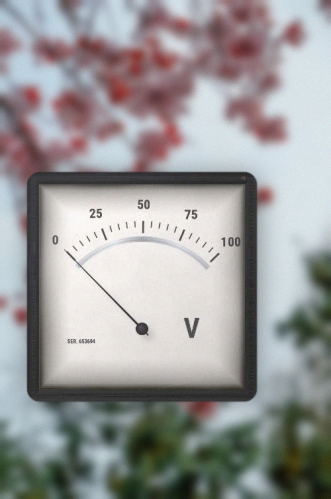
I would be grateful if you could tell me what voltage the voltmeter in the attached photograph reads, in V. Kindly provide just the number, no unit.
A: 0
